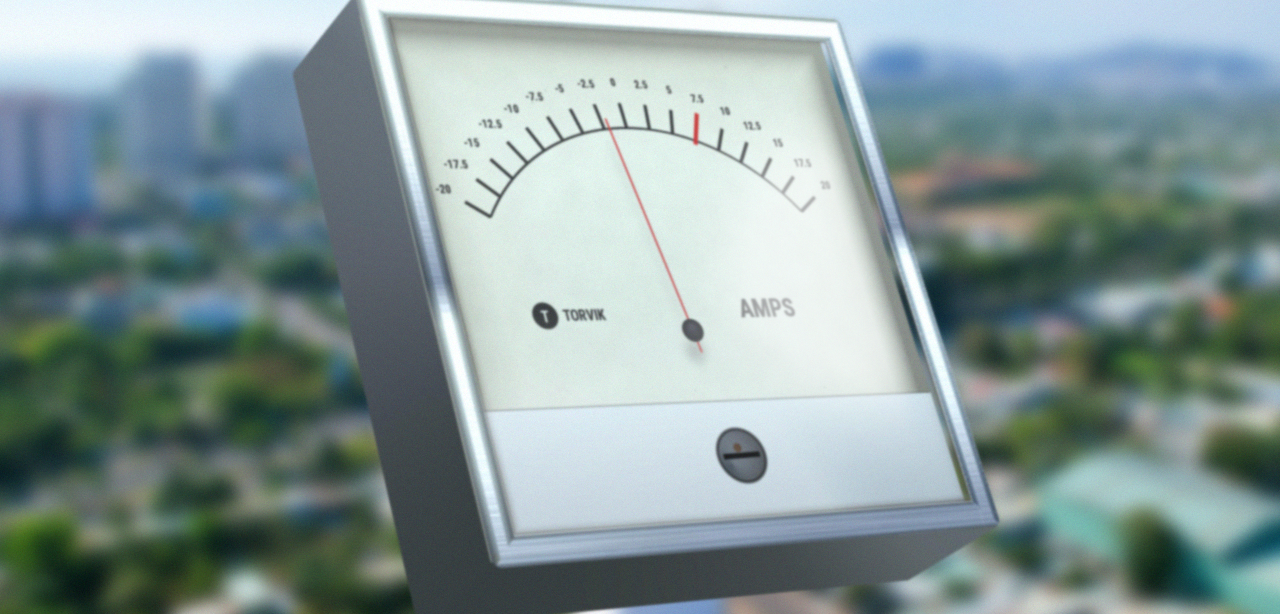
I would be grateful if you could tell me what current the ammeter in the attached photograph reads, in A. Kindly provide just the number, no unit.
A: -2.5
